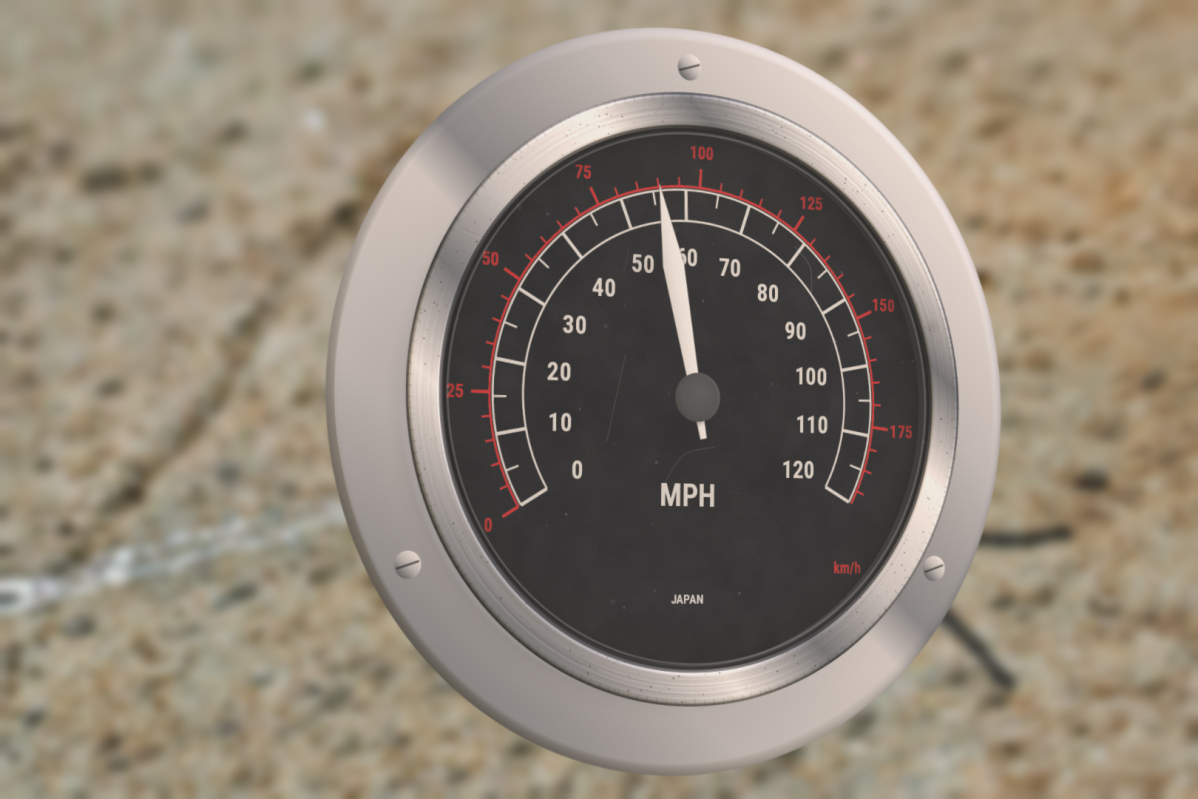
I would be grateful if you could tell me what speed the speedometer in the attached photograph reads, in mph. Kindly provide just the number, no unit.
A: 55
